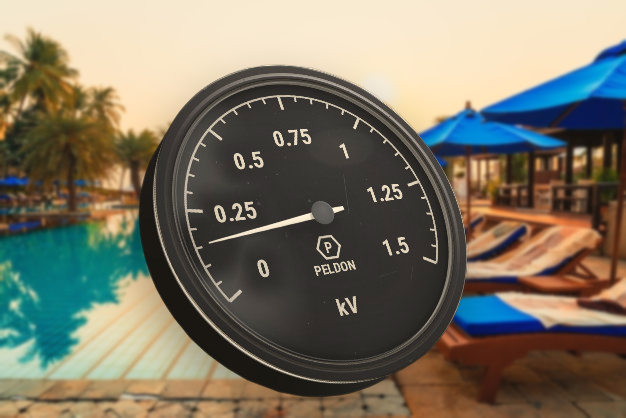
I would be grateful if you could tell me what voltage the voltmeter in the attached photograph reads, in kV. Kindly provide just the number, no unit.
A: 0.15
